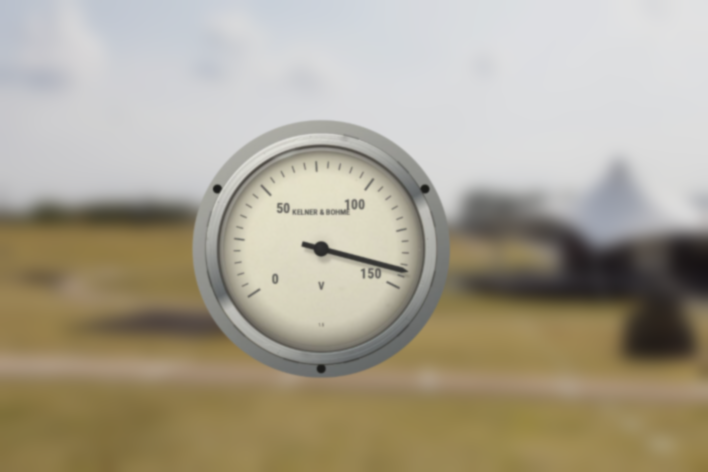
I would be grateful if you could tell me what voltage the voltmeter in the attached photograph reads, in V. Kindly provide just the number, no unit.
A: 142.5
